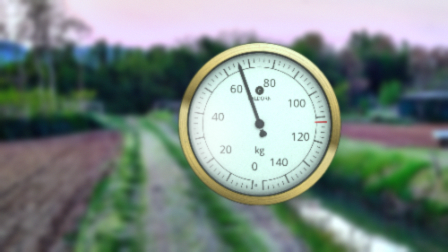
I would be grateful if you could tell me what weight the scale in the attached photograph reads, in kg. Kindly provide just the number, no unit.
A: 66
